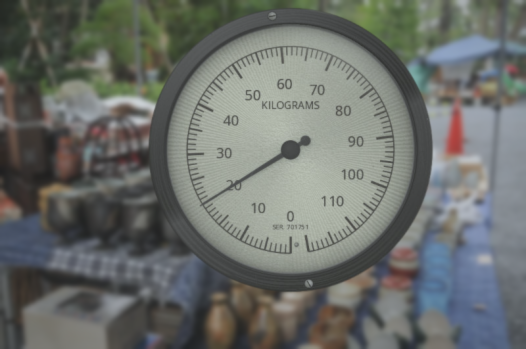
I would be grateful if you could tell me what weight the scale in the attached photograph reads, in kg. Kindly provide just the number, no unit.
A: 20
